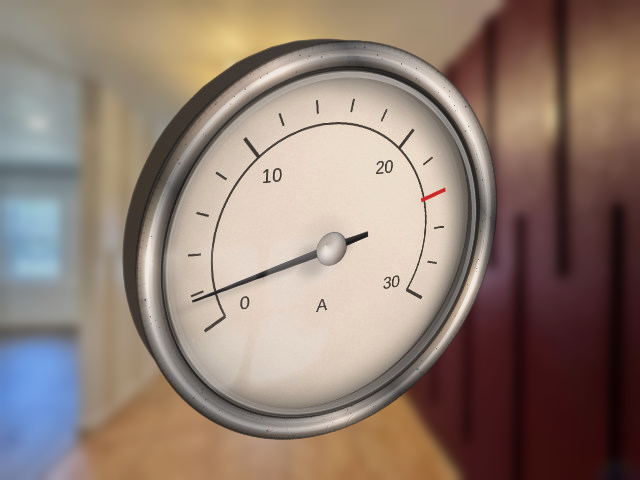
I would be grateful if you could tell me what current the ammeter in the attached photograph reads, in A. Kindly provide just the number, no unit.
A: 2
